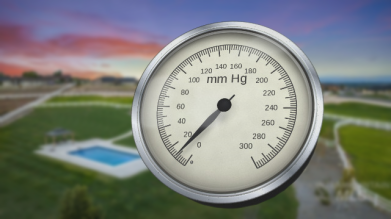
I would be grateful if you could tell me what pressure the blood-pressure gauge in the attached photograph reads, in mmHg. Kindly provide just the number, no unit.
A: 10
